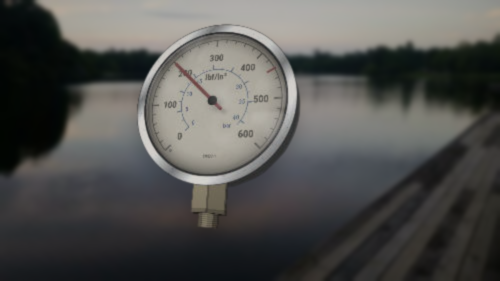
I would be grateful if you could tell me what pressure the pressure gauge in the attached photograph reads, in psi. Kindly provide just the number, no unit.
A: 200
